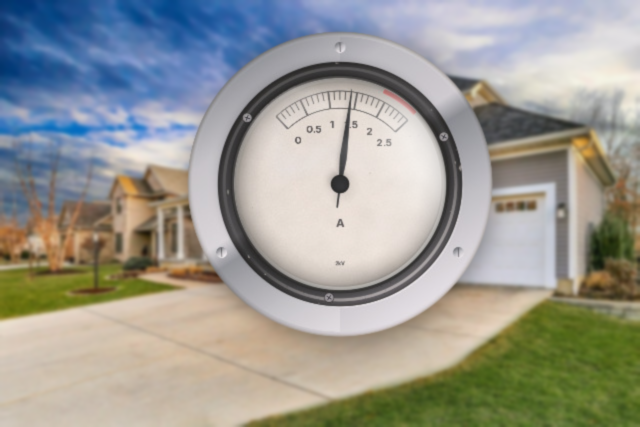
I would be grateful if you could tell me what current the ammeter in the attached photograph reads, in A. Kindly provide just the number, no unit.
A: 1.4
